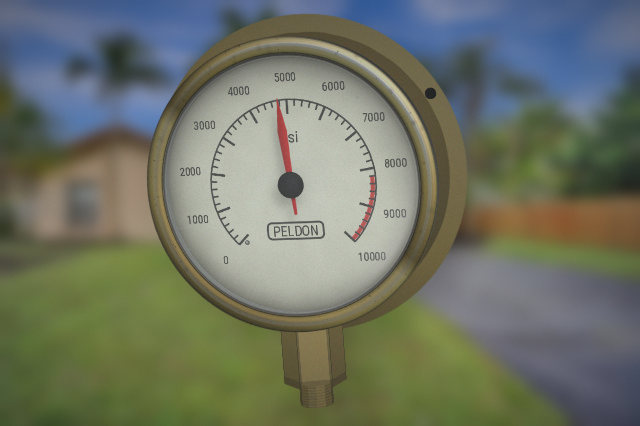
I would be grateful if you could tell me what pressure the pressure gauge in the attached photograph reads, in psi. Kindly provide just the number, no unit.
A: 4800
